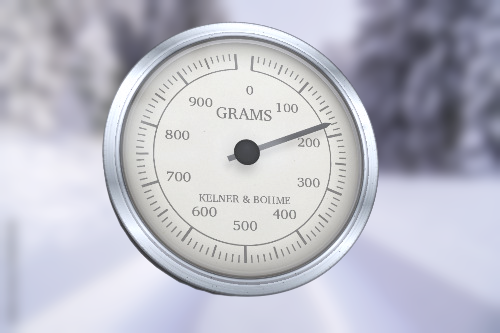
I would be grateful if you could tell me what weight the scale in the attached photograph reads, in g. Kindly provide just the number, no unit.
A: 180
